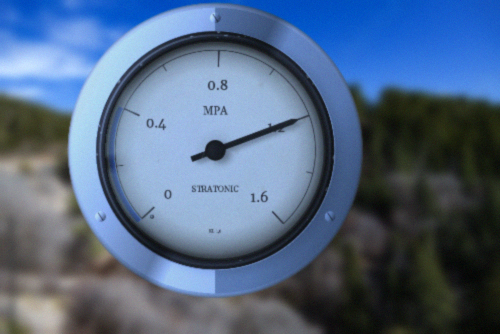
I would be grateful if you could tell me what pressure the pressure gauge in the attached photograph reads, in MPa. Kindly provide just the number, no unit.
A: 1.2
